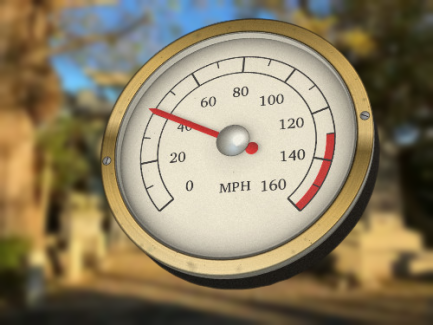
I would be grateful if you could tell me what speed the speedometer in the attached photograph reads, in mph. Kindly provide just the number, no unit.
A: 40
